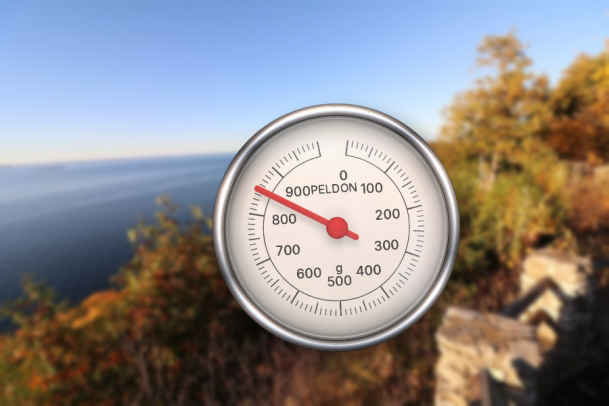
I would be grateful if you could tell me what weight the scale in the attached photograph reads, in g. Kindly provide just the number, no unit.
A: 850
